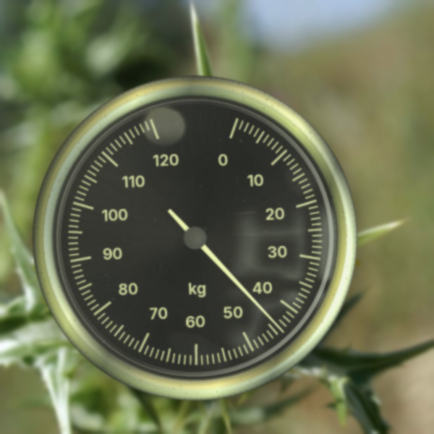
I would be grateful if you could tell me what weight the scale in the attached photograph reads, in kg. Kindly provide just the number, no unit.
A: 44
